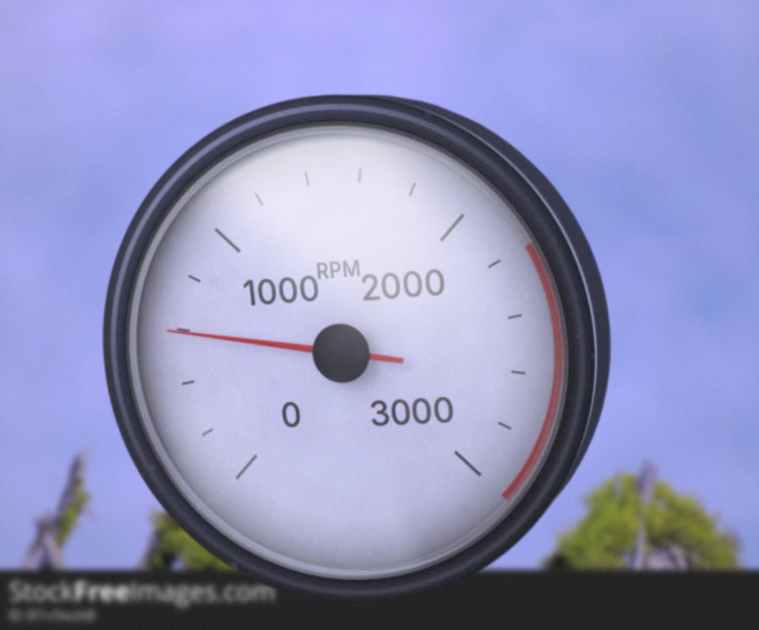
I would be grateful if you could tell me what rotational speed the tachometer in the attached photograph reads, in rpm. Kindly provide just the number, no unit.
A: 600
